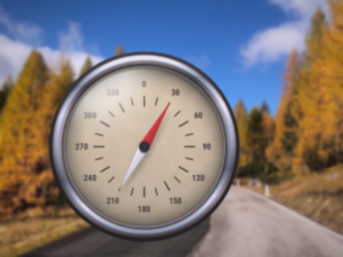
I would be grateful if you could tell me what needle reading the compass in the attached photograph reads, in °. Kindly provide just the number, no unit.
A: 30
